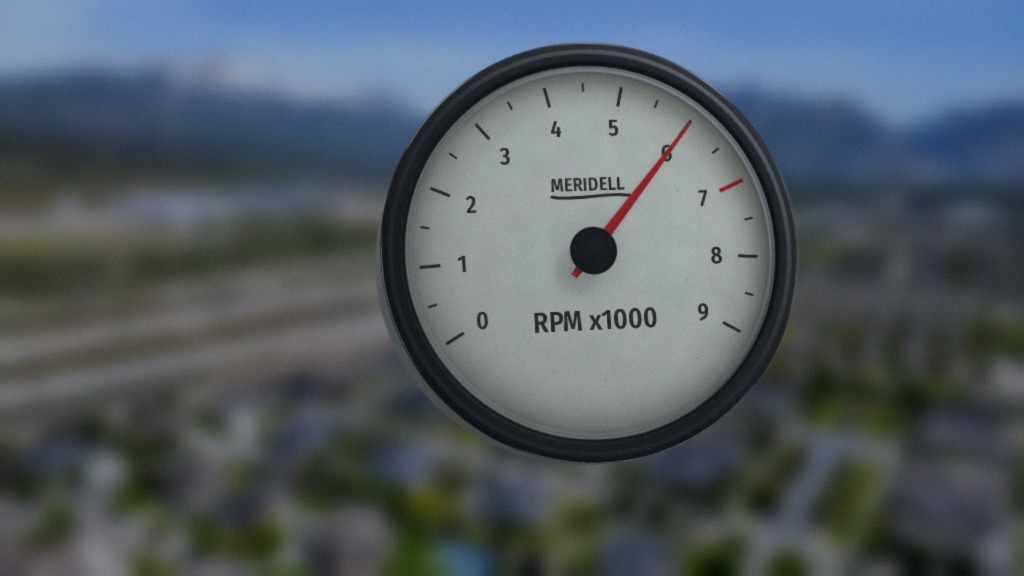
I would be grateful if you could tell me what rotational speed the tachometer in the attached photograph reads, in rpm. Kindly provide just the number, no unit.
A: 6000
